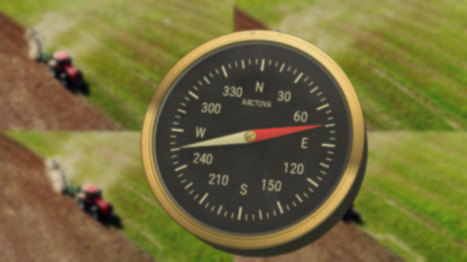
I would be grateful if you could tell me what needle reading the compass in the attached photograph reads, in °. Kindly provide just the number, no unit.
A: 75
